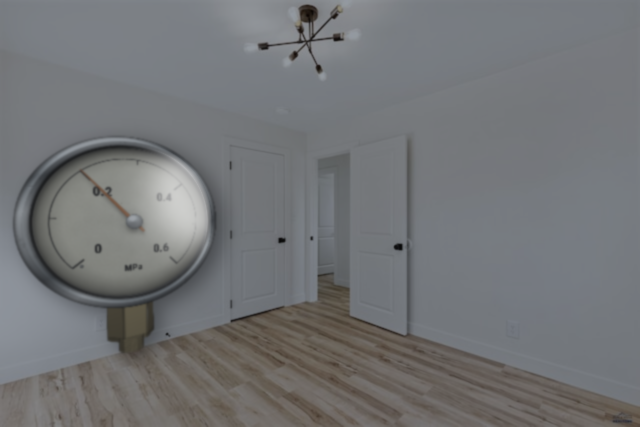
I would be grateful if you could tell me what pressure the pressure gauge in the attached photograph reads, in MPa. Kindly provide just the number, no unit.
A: 0.2
